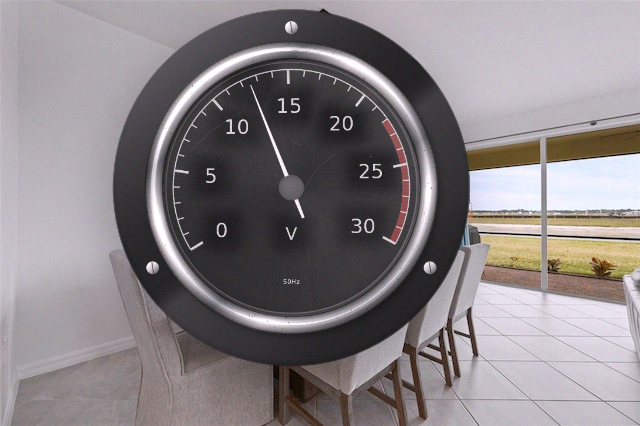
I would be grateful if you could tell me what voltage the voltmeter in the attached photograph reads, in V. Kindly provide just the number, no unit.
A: 12.5
